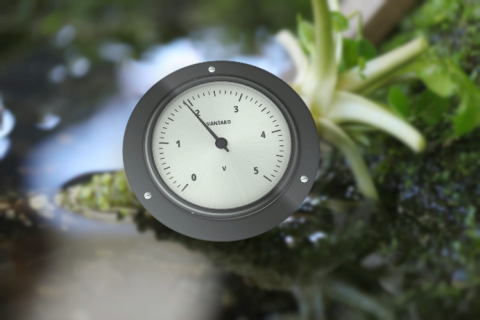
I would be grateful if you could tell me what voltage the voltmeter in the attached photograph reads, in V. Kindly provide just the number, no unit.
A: 1.9
